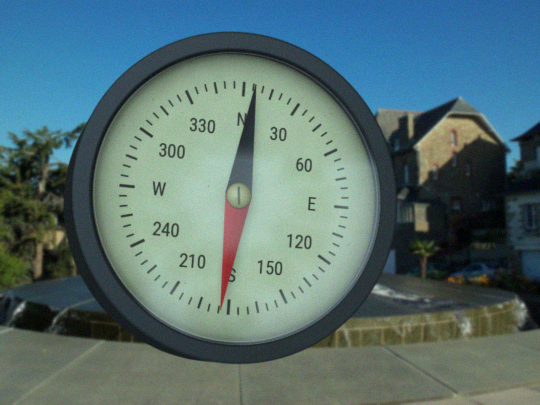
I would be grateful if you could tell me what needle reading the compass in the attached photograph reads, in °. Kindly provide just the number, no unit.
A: 185
